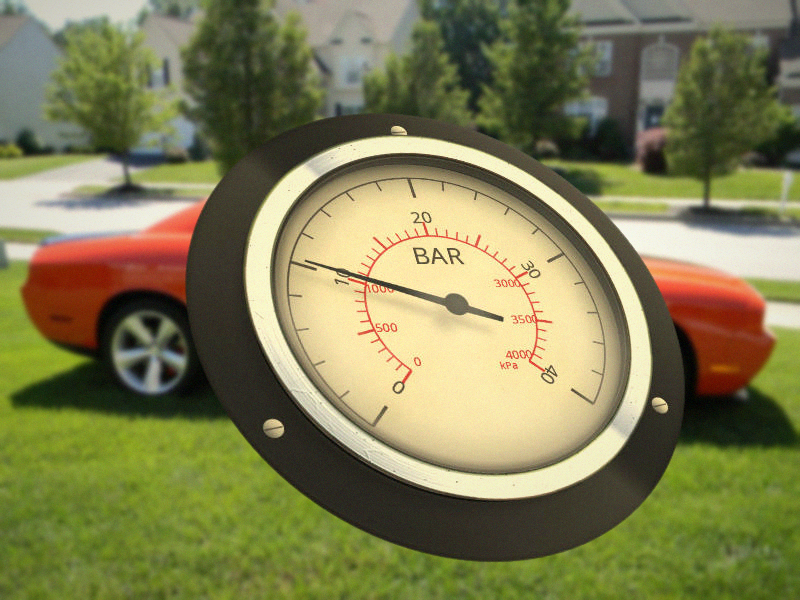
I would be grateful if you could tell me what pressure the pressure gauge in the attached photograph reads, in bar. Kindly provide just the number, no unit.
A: 10
